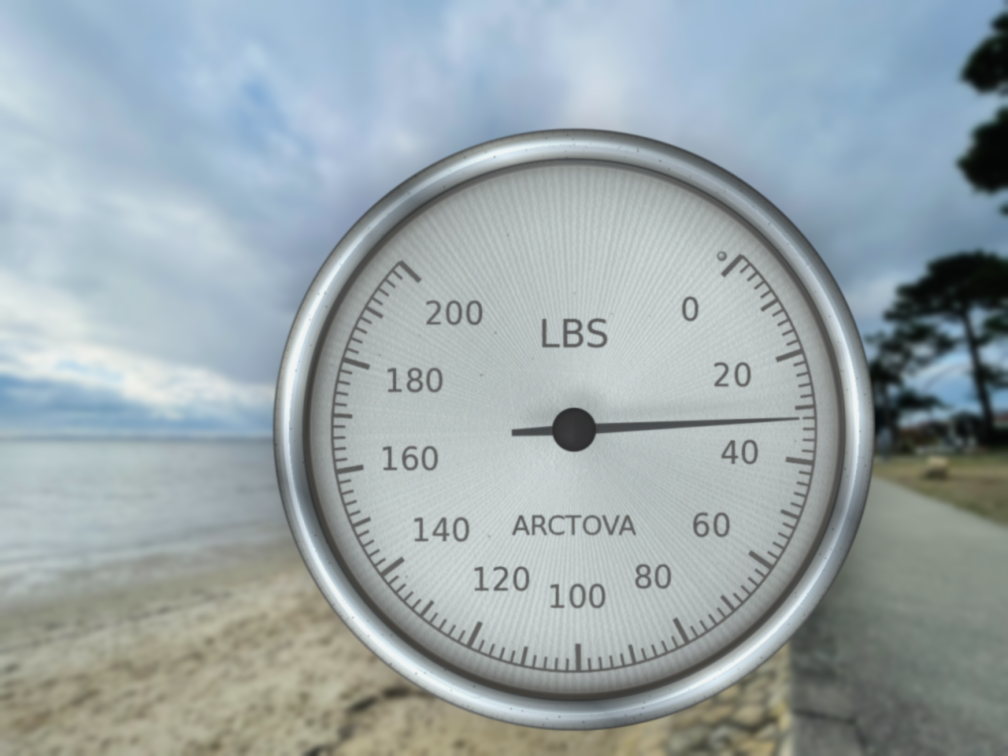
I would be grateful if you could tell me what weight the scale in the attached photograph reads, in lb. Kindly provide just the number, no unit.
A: 32
